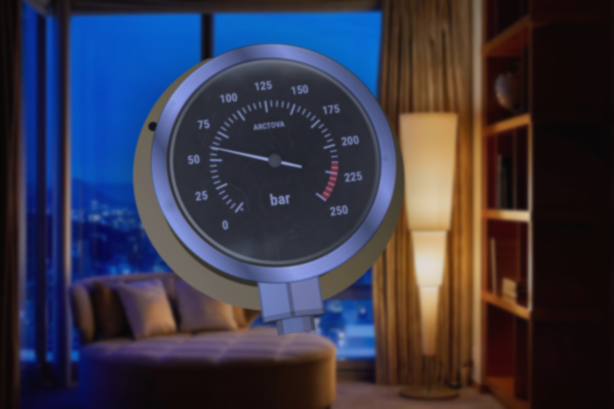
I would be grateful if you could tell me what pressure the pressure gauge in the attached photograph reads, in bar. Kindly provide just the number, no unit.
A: 60
